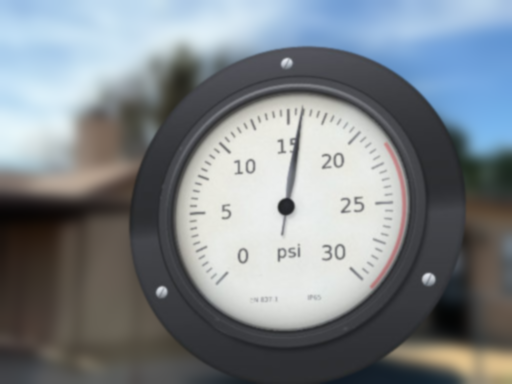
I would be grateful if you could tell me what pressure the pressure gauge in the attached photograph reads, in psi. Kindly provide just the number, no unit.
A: 16
